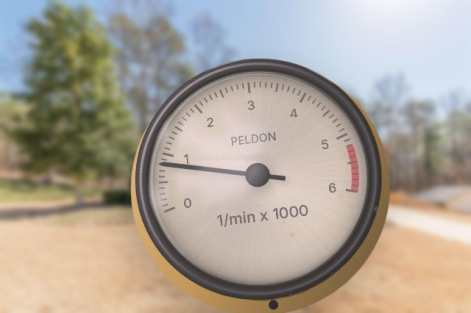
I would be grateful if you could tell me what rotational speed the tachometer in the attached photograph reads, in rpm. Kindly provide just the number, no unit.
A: 800
